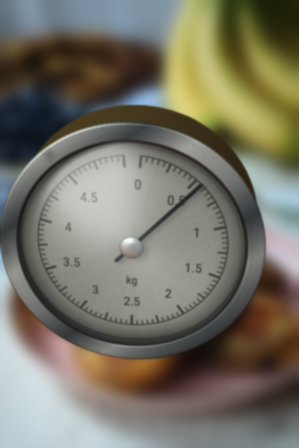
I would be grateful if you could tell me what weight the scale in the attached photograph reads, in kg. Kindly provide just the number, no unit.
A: 0.55
